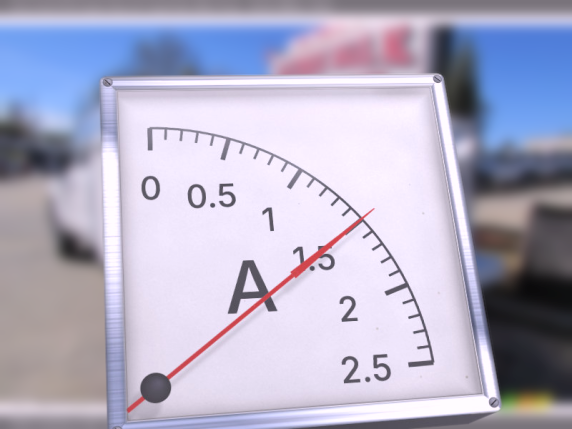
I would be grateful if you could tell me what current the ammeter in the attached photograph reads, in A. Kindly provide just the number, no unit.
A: 1.5
